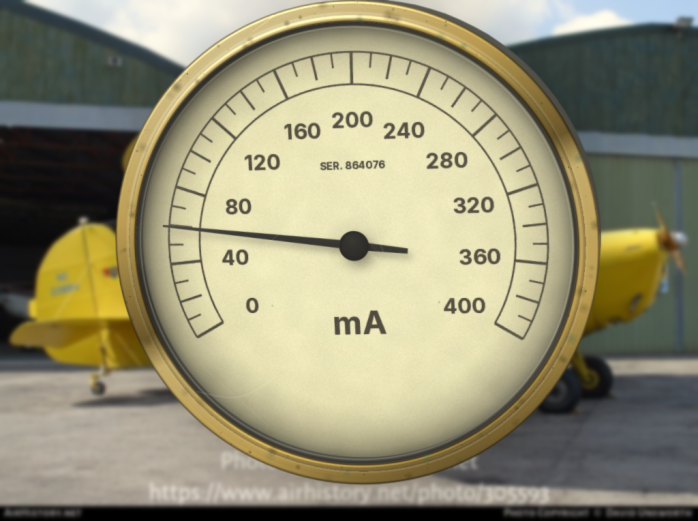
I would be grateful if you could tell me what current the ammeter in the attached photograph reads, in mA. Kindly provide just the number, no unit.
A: 60
